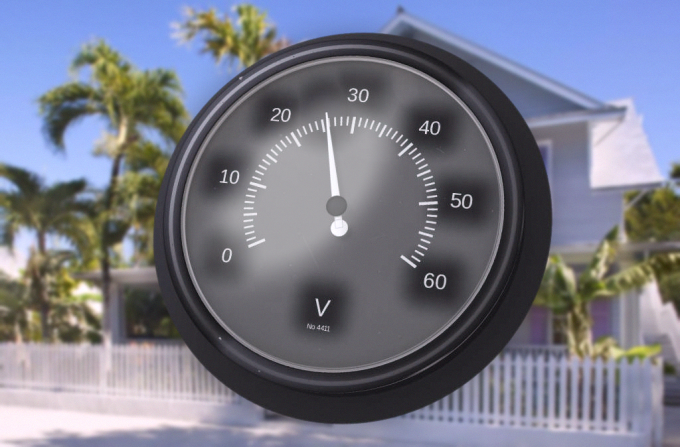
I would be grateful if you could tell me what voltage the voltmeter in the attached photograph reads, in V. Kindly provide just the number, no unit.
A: 26
